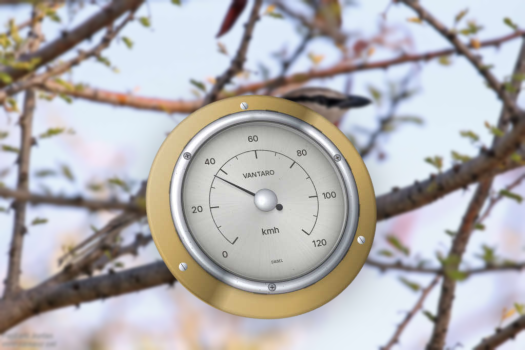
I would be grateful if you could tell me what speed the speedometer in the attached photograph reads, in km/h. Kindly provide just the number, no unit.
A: 35
